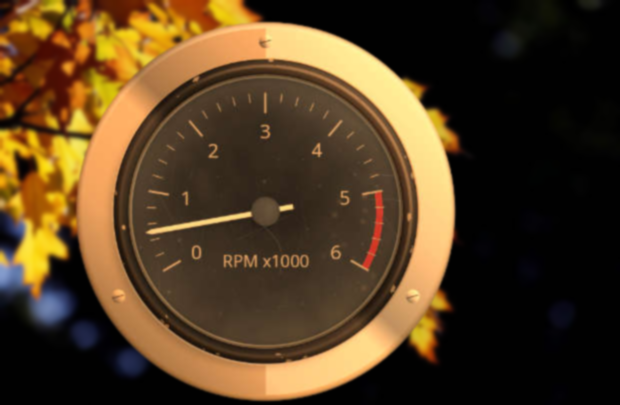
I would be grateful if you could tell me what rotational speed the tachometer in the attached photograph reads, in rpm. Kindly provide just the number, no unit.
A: 500
